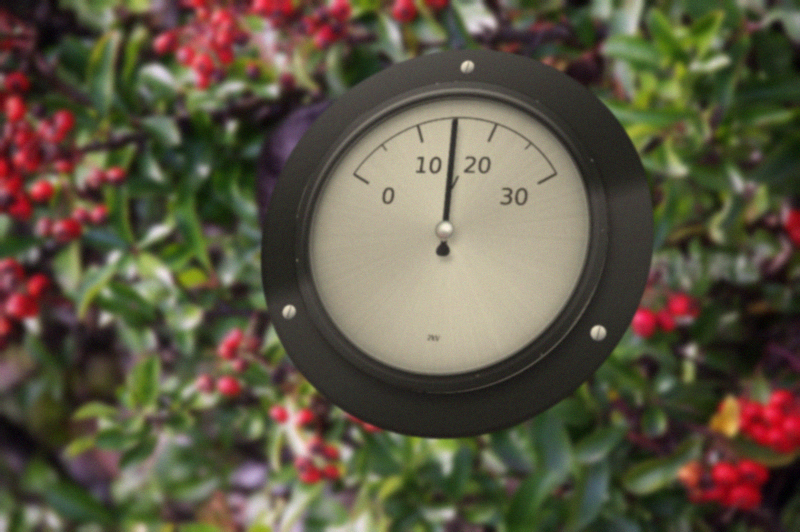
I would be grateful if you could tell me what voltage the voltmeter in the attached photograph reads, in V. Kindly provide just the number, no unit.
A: 15
